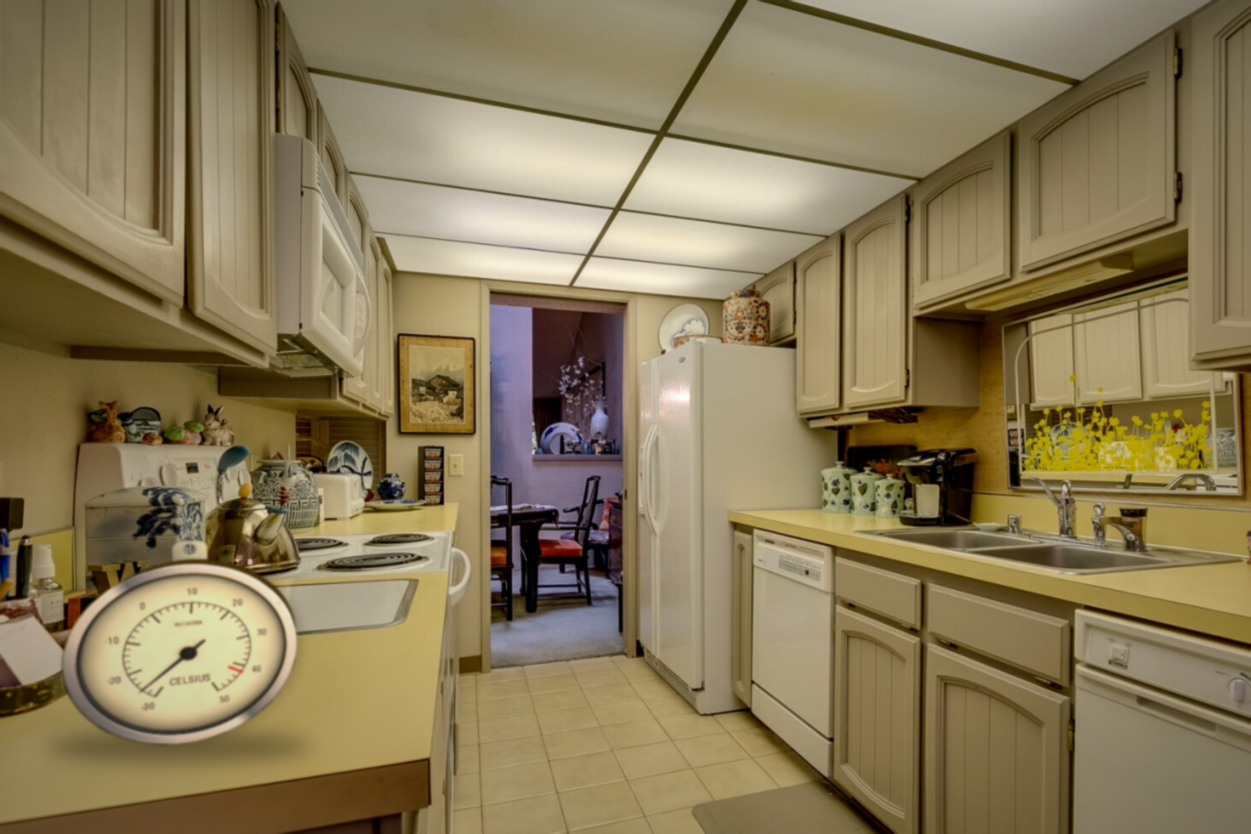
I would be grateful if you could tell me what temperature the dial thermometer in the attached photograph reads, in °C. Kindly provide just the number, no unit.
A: -26
